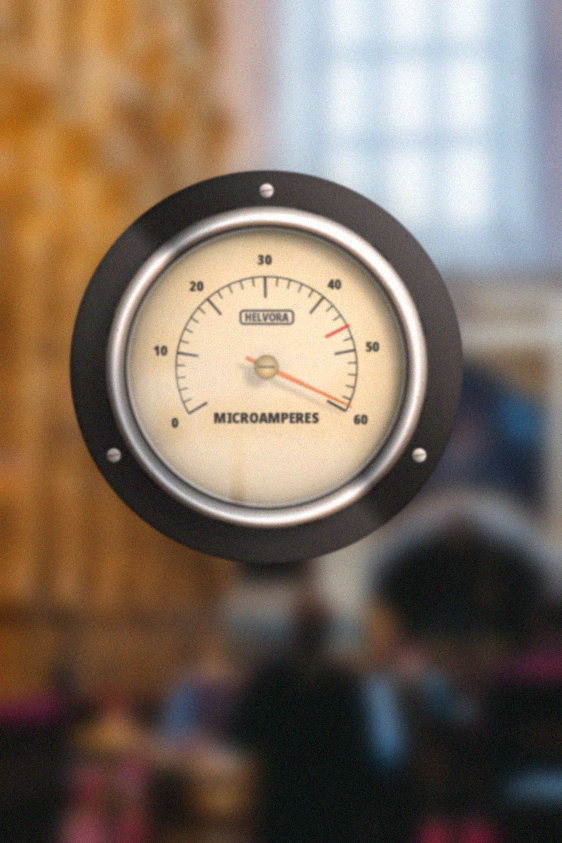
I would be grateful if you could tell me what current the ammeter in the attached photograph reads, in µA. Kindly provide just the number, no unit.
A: 59
